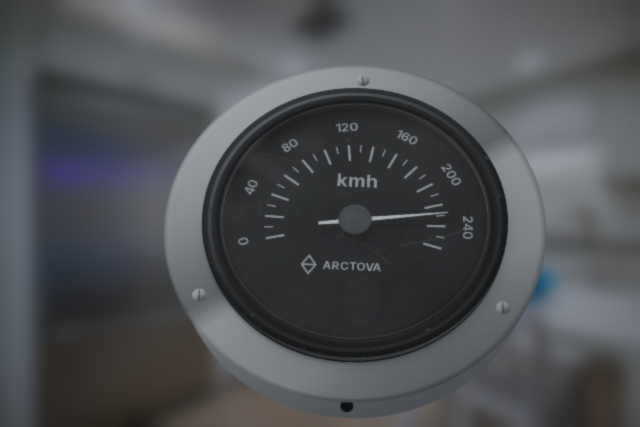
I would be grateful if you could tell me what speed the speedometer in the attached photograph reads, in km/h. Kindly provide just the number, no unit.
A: 230
